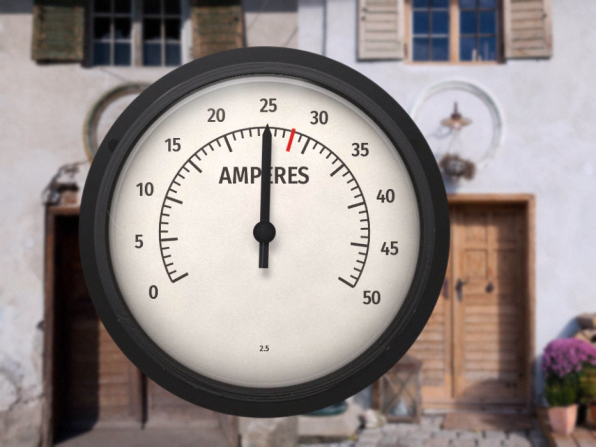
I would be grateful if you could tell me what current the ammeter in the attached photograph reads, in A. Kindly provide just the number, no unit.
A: 25
